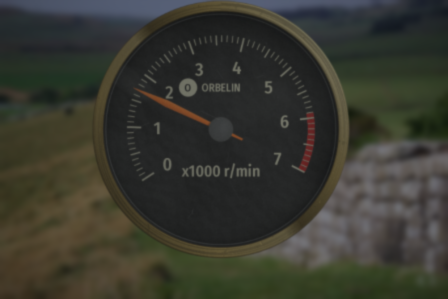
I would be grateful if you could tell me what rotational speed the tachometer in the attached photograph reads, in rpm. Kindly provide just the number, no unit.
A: 1700
